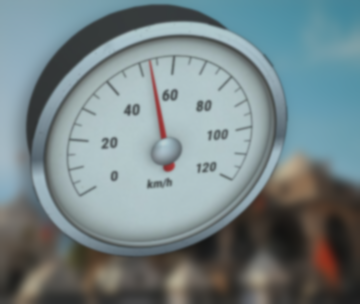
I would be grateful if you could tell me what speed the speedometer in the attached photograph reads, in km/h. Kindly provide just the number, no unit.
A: 52.5
